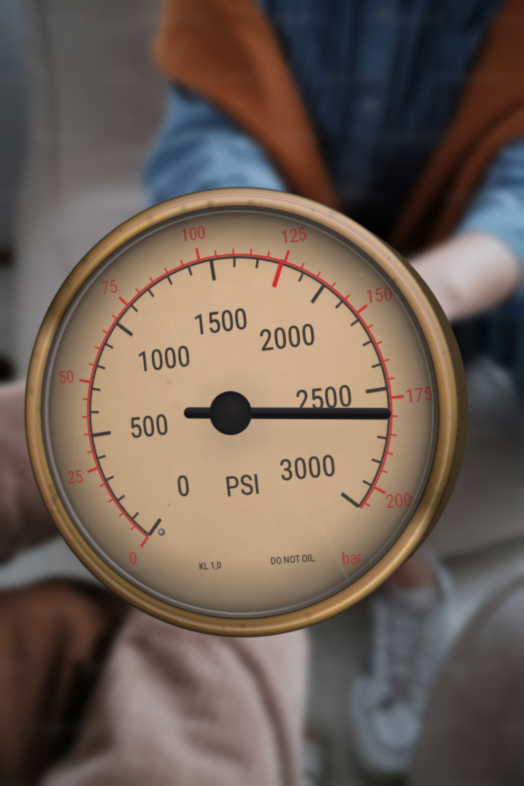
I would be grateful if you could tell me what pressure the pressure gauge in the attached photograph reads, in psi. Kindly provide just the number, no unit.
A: 2600
